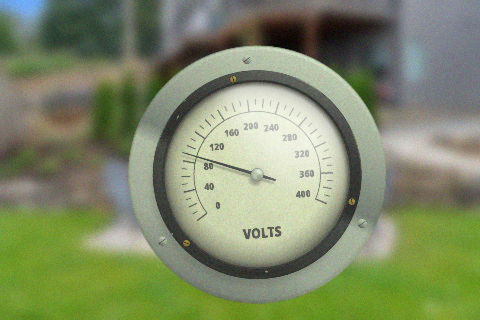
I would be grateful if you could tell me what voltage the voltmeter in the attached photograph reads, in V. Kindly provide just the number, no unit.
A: 90
